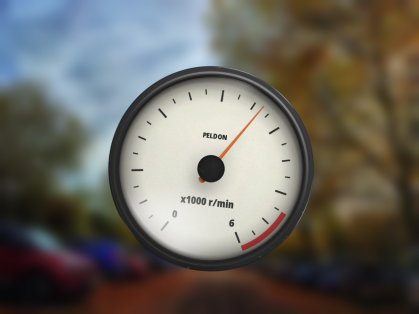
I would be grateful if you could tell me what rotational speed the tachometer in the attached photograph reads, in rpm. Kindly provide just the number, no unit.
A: 3625
